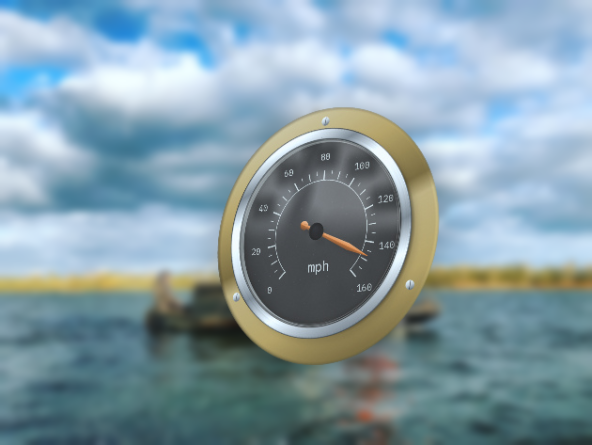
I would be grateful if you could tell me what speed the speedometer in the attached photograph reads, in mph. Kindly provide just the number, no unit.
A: 147.5
